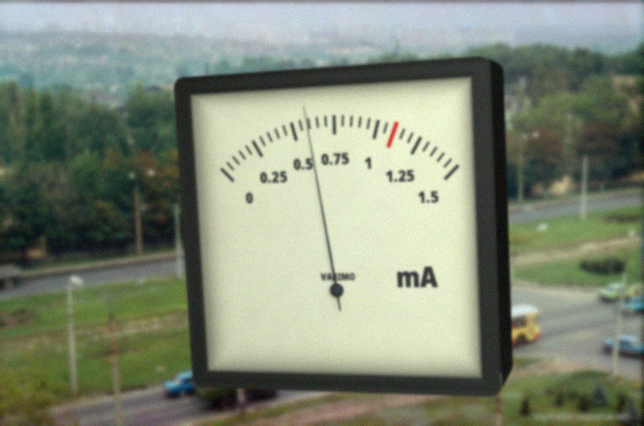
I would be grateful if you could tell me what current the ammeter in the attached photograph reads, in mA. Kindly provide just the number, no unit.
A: 0.6
